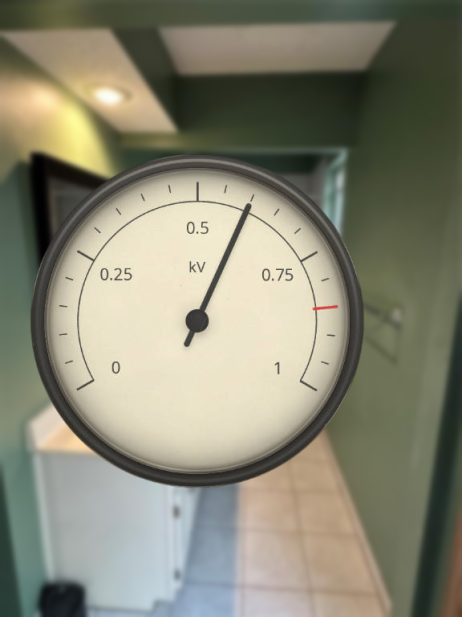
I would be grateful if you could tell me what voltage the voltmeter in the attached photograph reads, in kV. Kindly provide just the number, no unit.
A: 0.6
